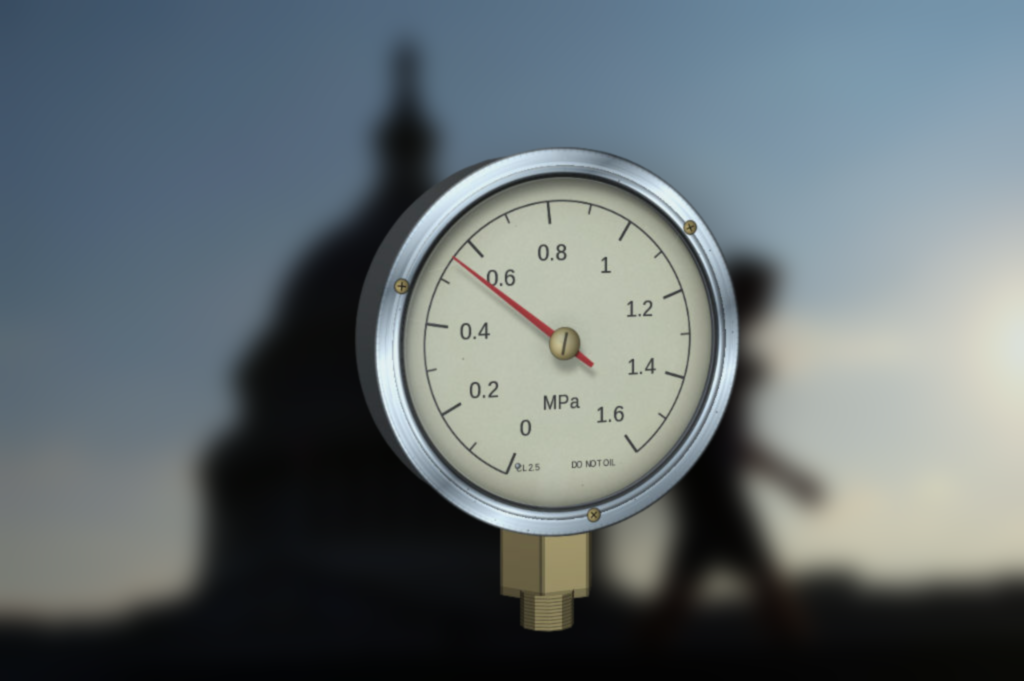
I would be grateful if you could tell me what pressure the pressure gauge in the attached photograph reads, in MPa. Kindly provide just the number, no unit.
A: 0.55
